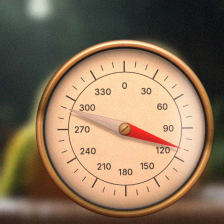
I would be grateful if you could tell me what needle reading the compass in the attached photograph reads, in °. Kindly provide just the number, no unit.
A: 110
